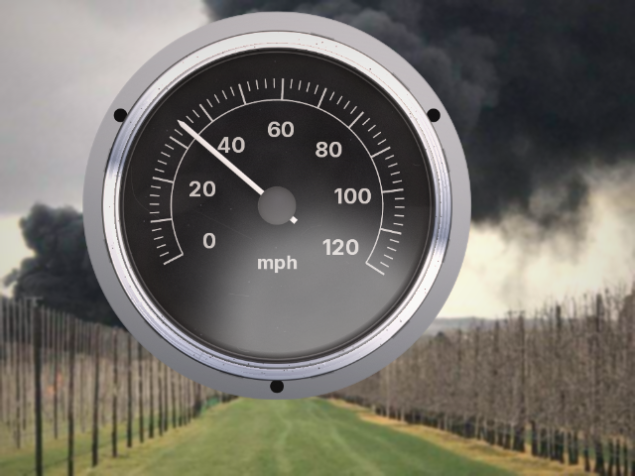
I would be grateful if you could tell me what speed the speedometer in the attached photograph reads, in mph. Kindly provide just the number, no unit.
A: 34
